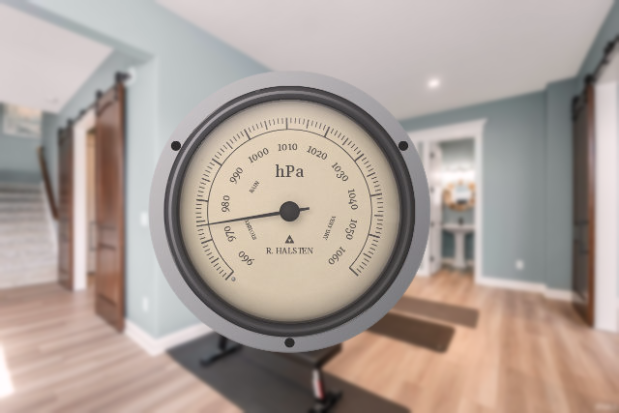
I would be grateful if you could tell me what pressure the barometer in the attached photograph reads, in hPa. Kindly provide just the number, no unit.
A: 974
